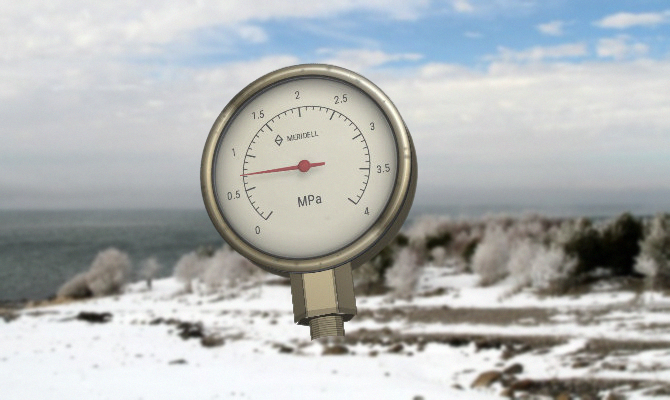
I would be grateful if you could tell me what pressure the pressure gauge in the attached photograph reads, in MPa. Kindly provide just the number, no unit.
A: 0.7
